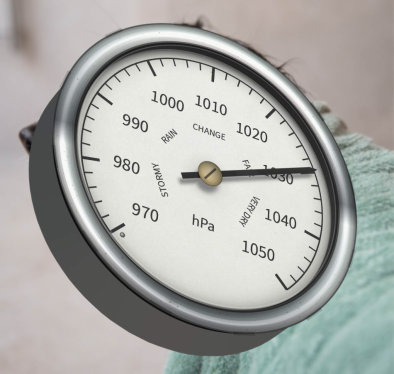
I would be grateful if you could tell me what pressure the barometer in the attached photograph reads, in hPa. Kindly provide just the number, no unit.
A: 1030
